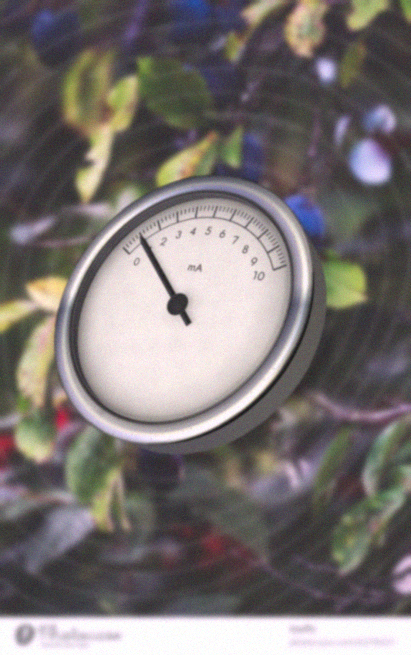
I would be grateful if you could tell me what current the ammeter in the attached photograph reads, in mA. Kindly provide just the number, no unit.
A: 1
